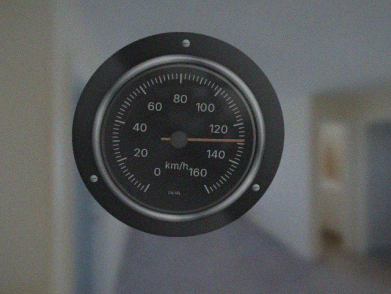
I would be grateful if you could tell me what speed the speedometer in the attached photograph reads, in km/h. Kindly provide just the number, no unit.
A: 128
